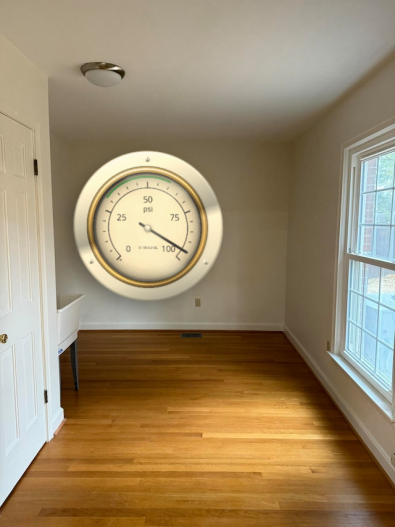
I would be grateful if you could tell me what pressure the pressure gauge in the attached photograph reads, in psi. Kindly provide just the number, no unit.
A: 95
